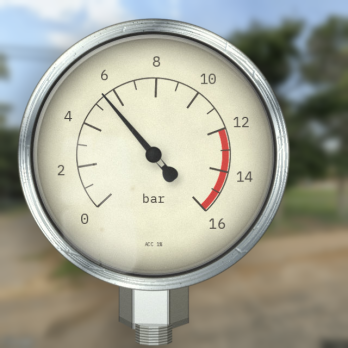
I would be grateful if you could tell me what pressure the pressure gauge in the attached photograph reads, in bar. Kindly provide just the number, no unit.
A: 5.5
